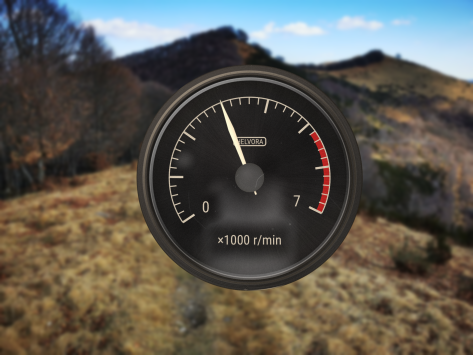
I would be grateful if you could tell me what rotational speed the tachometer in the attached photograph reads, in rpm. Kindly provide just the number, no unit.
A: 3000
